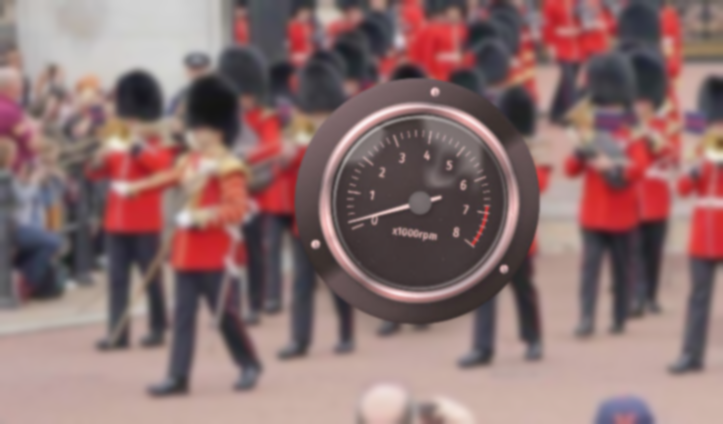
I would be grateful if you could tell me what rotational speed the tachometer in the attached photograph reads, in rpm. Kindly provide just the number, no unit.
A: 200
